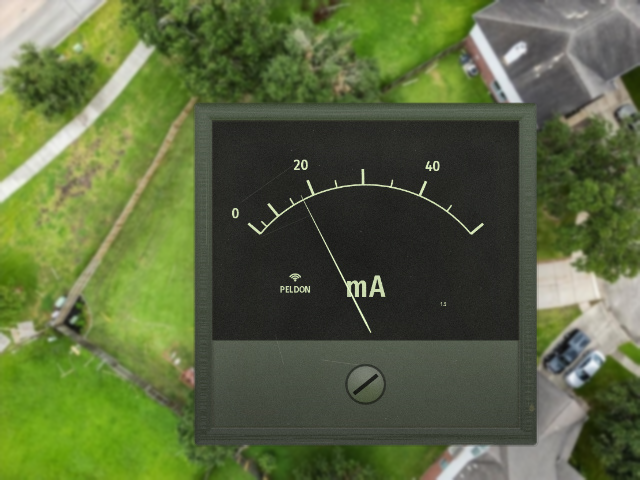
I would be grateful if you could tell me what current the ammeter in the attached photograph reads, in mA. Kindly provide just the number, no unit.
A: 17.5
